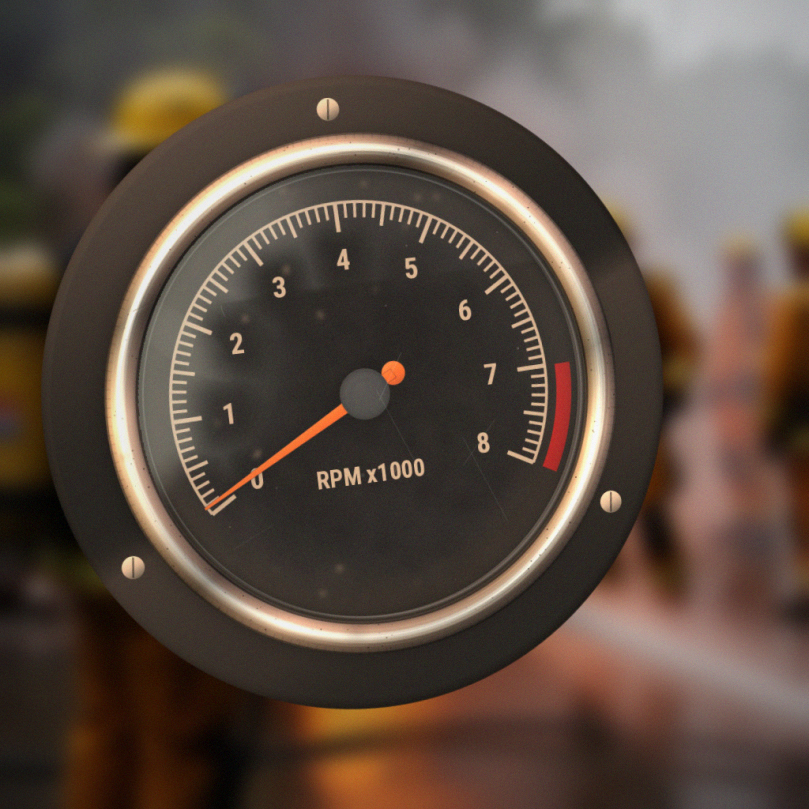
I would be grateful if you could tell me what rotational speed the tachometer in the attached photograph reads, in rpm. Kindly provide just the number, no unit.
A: 100
